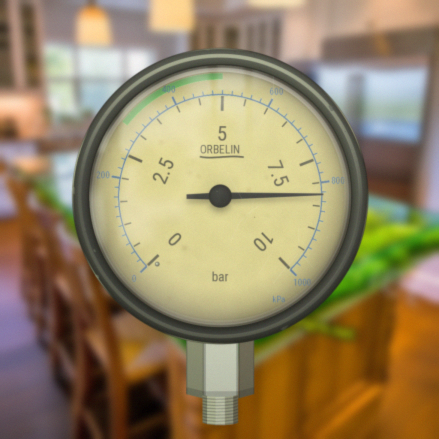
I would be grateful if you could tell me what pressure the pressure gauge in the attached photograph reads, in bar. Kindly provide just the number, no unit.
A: 8.25
